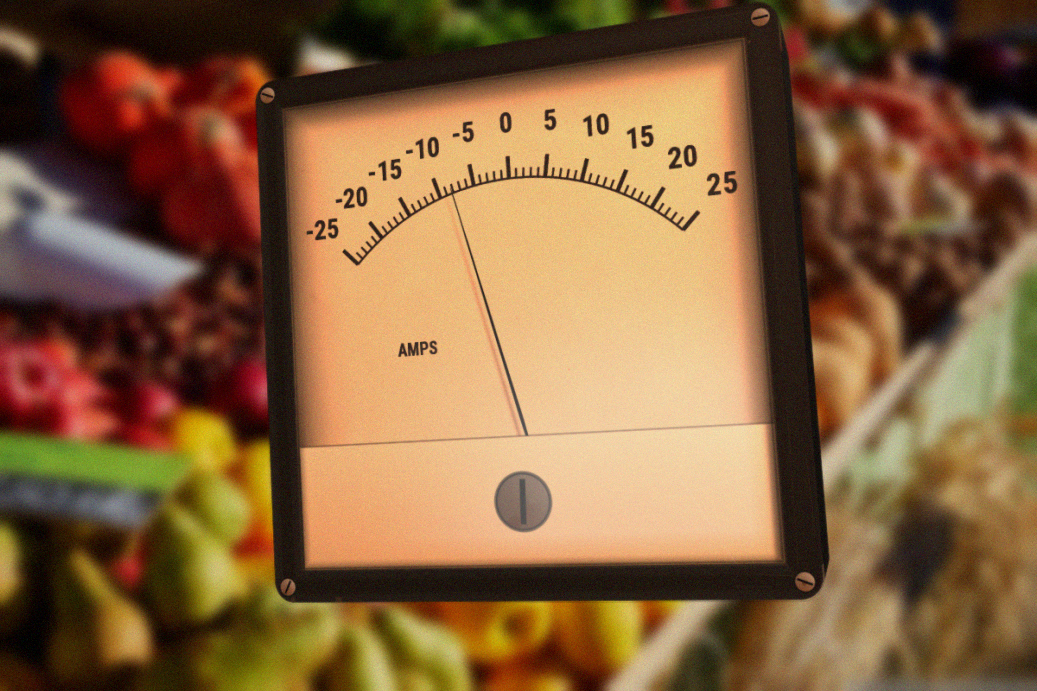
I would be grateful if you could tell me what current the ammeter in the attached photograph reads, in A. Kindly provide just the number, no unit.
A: -8
